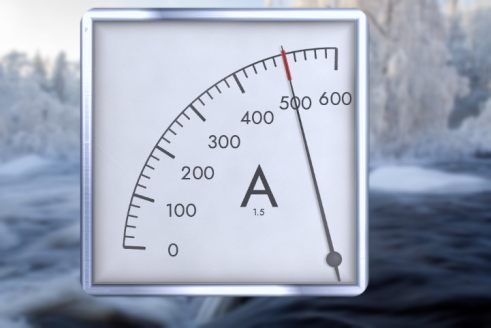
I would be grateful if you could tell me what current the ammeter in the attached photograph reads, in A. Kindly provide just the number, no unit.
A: 500
